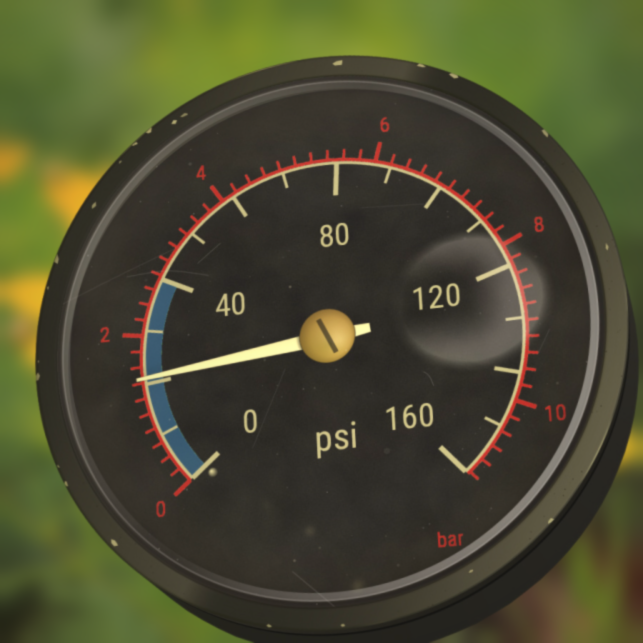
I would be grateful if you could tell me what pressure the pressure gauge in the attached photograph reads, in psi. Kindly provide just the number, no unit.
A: 20
